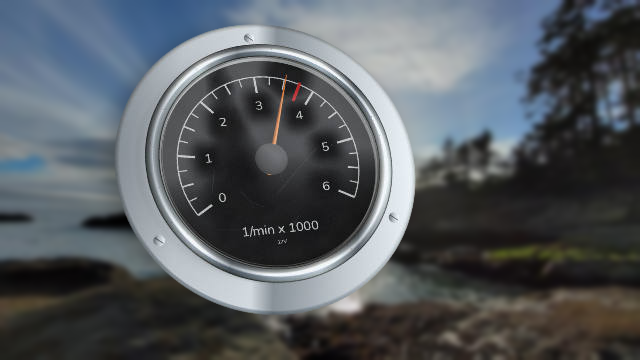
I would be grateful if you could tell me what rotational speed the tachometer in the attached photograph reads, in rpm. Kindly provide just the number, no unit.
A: 3500
